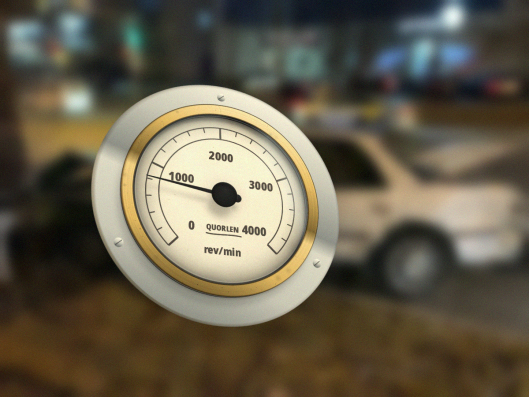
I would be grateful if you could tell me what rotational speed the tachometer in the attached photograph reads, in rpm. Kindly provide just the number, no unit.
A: 800
